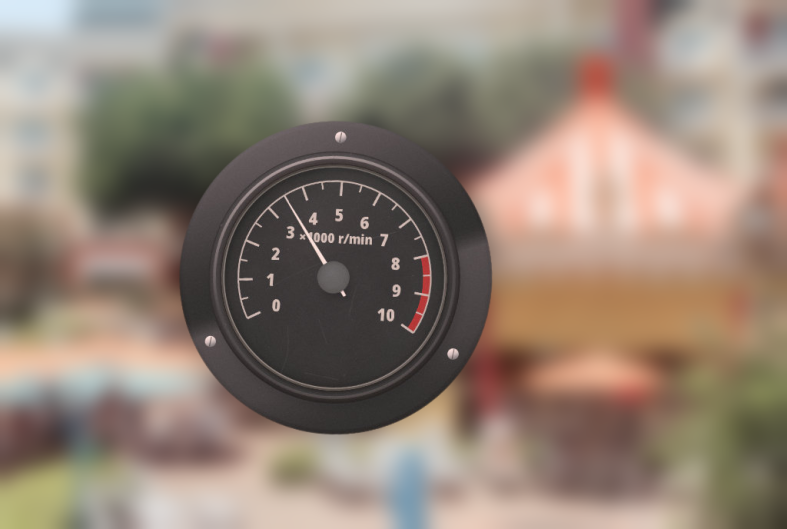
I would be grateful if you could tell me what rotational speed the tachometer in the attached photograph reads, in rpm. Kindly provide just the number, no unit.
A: 3500
